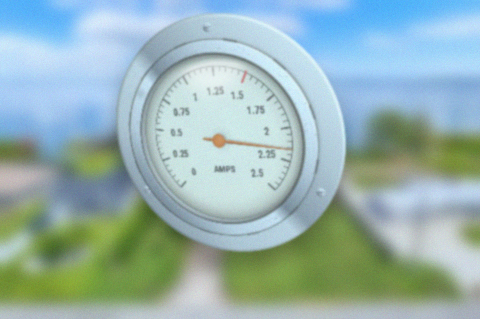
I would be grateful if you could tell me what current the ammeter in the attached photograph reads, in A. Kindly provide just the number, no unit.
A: 2.15
